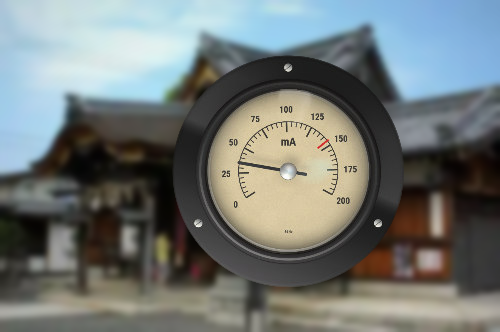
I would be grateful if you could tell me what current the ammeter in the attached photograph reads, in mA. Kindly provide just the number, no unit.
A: 35
